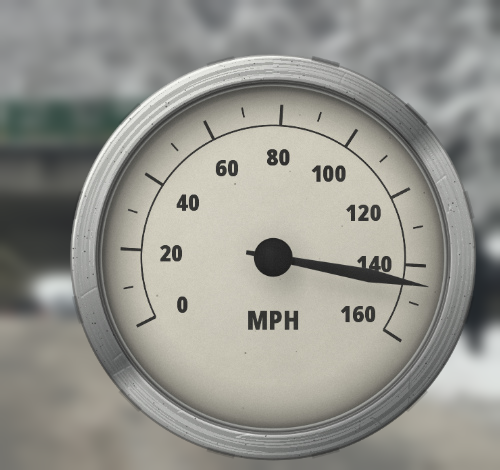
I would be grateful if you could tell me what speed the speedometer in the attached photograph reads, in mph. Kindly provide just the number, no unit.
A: 145
